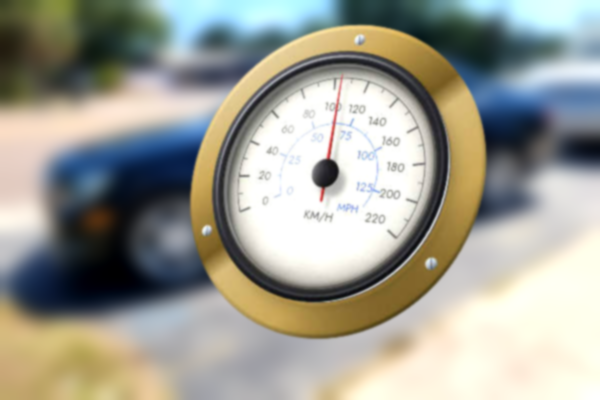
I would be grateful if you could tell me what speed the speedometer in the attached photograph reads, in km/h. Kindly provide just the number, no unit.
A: 105
